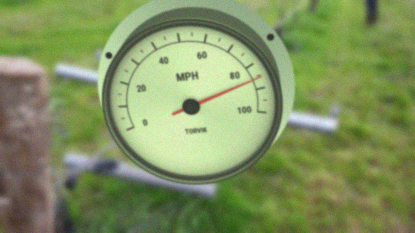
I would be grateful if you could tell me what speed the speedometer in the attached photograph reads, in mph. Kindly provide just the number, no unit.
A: 85
